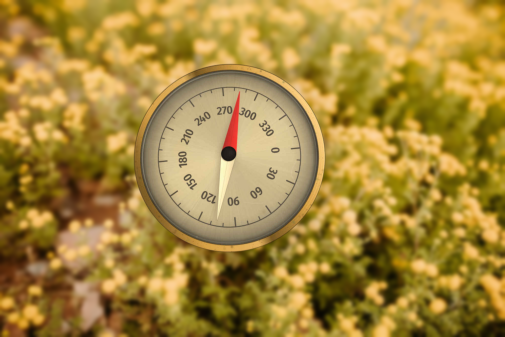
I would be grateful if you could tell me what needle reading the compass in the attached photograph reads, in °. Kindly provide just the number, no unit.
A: 285
